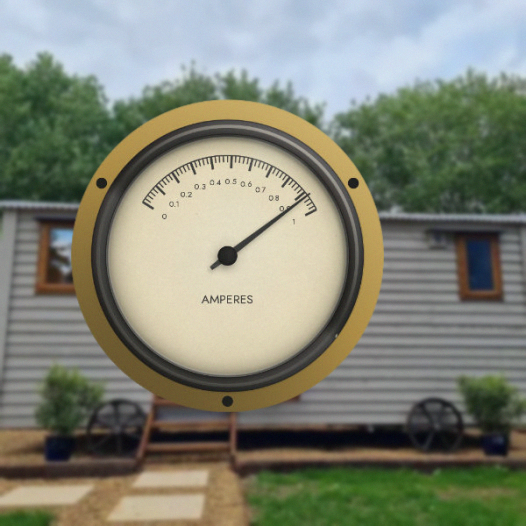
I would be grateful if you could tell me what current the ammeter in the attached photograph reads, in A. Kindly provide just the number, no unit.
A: 0.92
